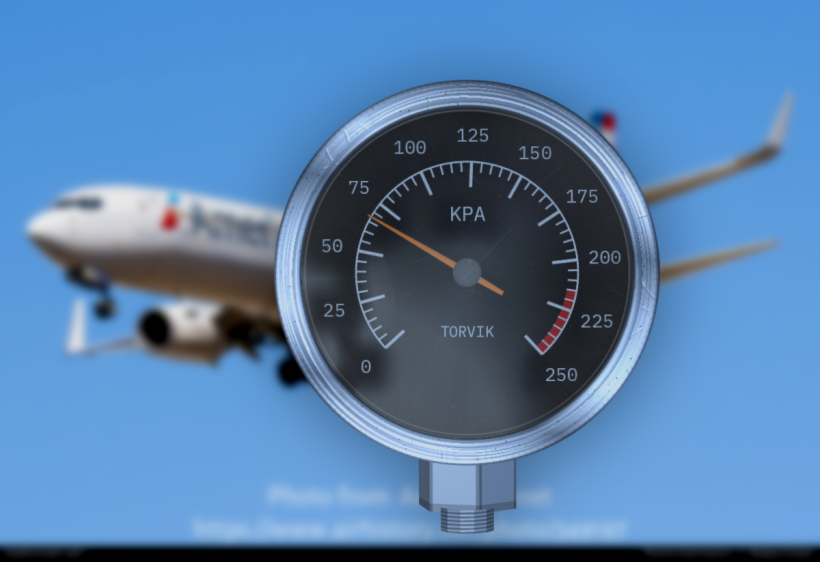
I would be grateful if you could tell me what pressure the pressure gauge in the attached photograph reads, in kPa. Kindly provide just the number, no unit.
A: 67.5
